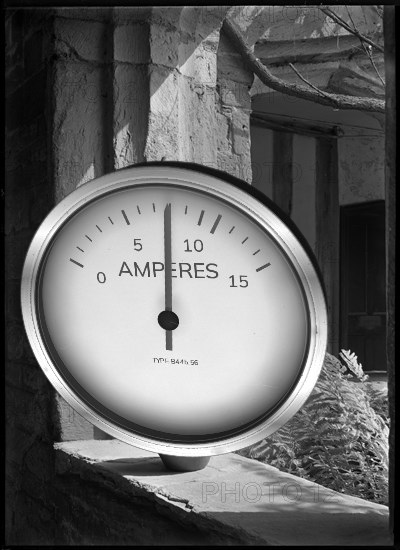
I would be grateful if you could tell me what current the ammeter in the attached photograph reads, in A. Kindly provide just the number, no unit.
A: 8
